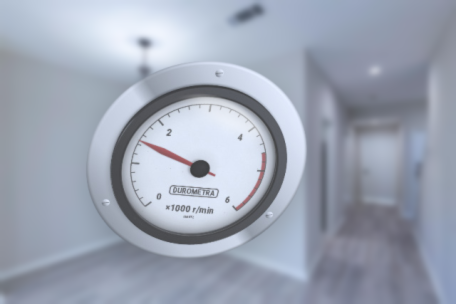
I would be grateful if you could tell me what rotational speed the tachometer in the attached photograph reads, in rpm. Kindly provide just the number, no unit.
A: 1500
